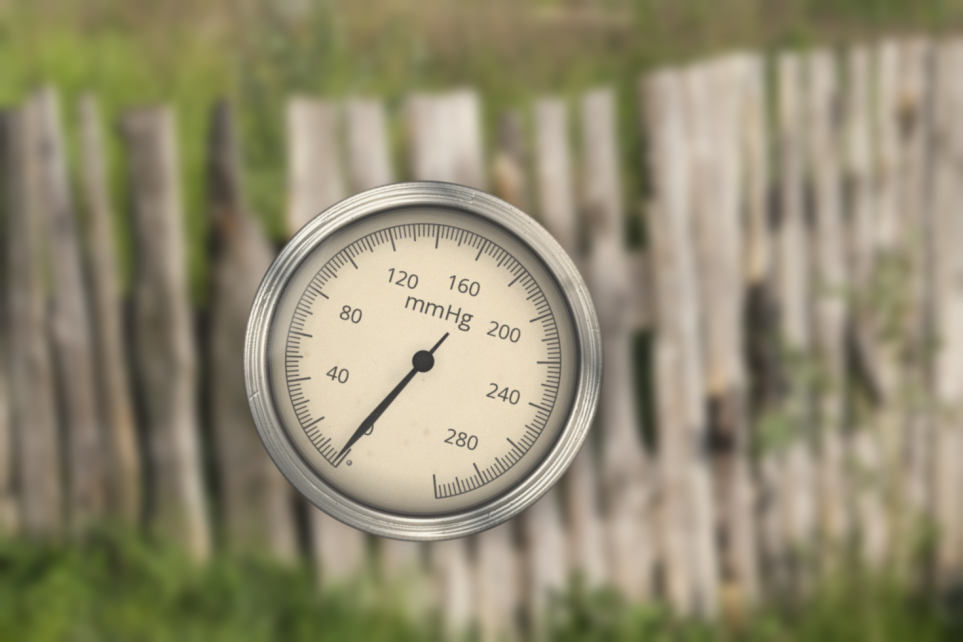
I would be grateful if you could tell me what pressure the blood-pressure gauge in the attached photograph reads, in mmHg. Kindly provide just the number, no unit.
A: 2
